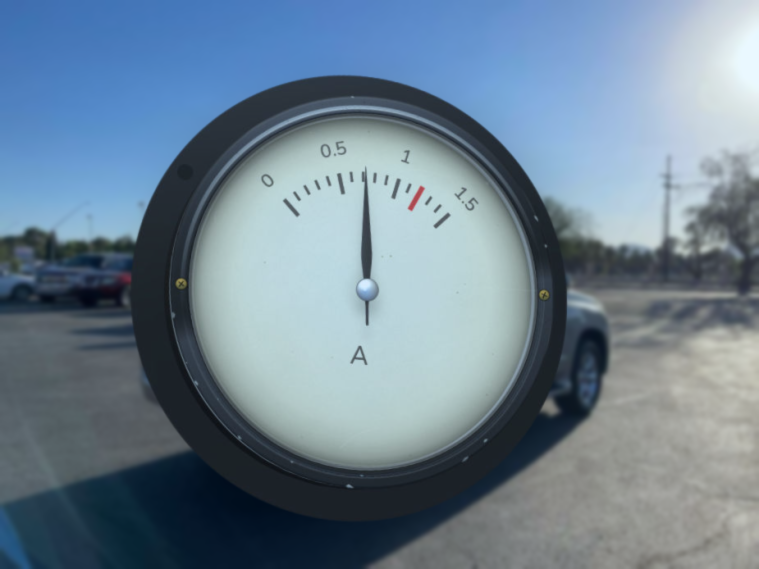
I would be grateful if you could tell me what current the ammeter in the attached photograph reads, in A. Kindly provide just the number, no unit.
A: 0.7
